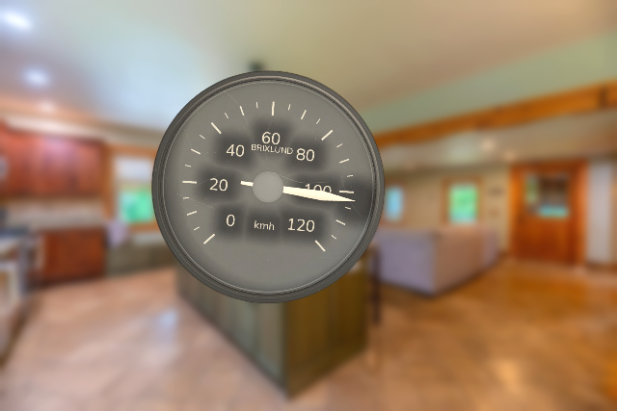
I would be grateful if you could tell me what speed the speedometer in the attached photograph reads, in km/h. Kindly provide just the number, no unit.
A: 102.5
